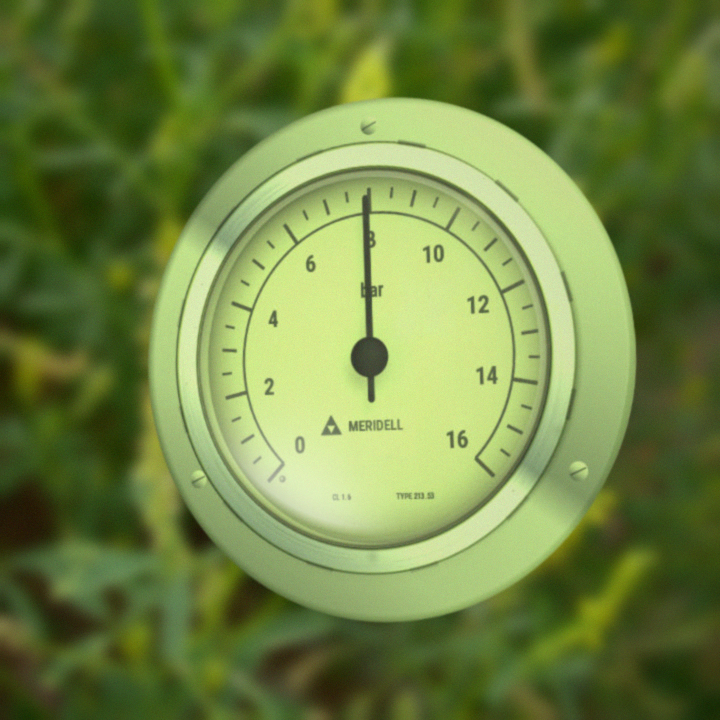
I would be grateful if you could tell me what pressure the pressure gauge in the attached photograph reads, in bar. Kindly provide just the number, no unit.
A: 8
